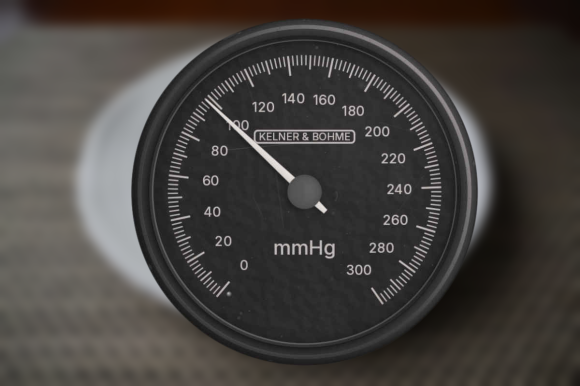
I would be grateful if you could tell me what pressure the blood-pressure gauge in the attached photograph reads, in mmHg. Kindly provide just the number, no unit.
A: 98
